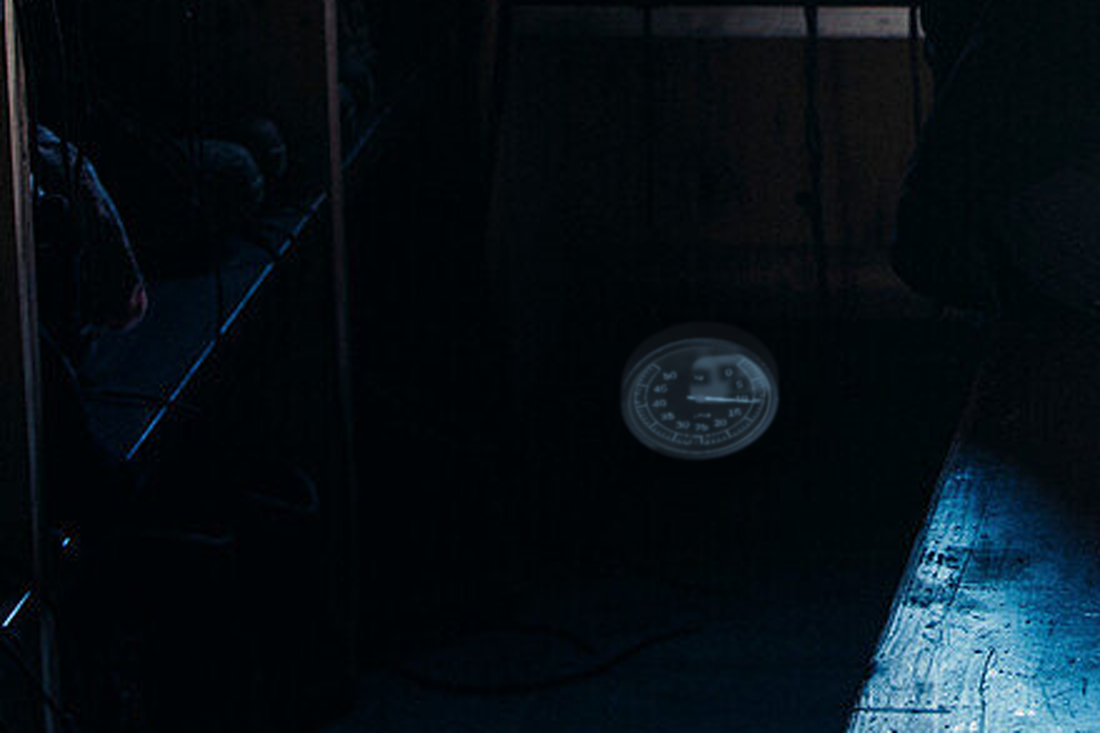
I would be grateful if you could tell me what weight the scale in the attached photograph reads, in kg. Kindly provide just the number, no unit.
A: 10
